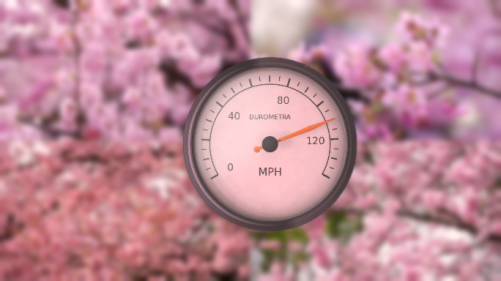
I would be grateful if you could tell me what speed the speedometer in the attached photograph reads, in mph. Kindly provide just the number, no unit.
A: 110
